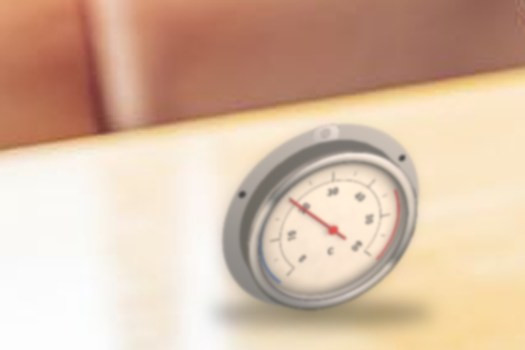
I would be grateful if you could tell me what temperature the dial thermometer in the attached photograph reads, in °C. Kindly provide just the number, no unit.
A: 20
